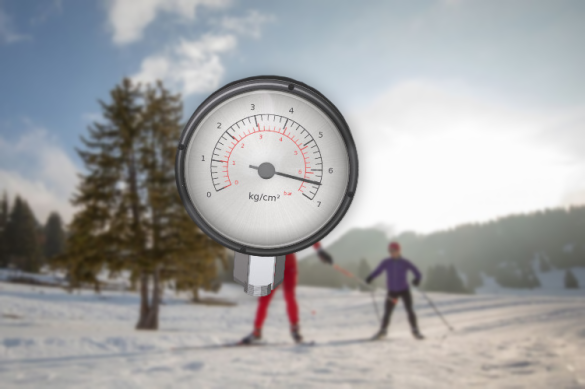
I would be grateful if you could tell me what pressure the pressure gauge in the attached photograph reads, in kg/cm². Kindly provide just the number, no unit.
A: 6.4
